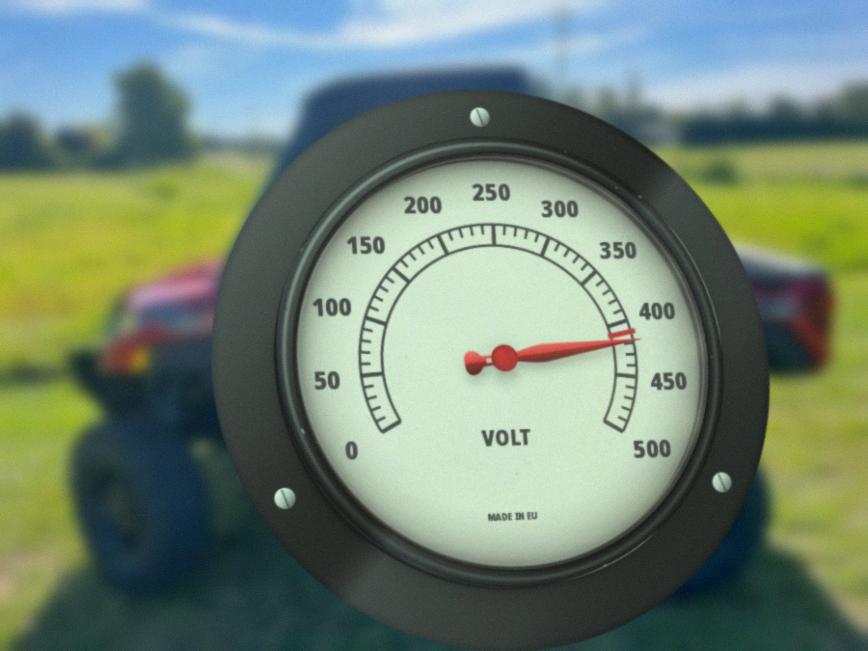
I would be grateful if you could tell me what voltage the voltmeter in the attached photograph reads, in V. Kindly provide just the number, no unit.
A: 420
